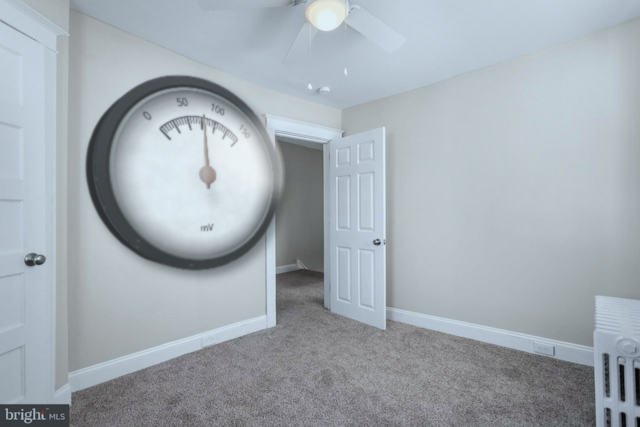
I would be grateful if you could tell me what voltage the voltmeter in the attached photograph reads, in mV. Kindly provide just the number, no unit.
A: 75
